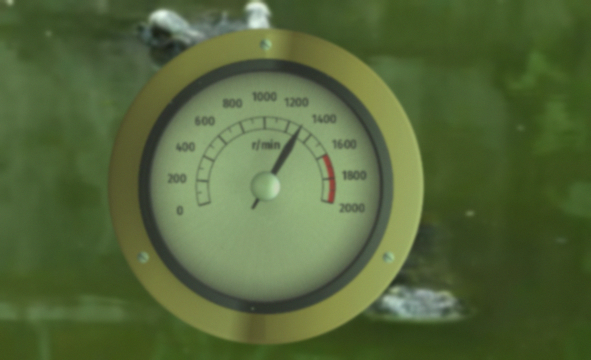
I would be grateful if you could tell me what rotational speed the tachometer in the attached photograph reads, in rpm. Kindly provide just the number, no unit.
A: 1300
